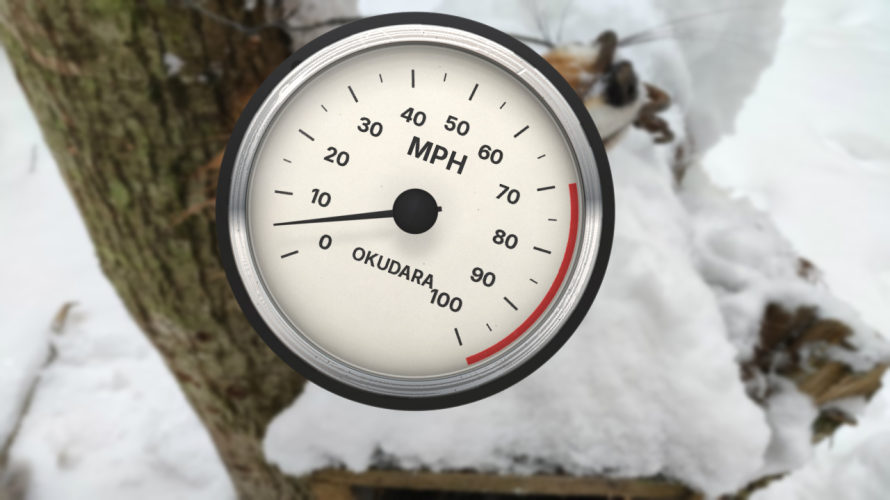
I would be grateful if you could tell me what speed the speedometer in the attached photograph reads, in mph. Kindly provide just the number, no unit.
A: 5
